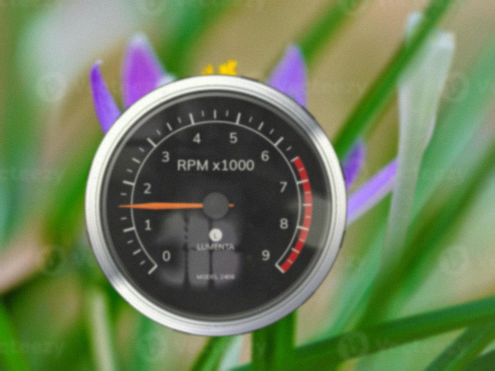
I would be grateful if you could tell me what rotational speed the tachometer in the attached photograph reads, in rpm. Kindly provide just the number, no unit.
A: 1500
